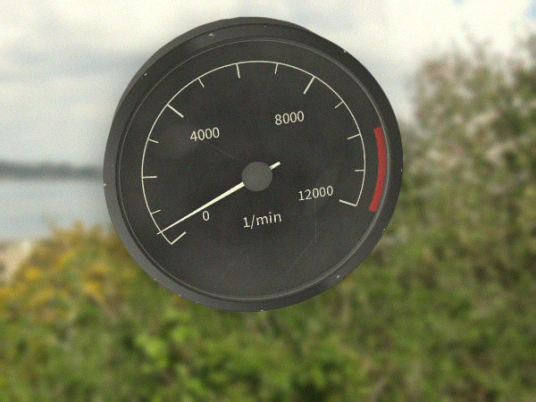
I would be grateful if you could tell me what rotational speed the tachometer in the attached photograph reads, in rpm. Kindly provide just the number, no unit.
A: 500
